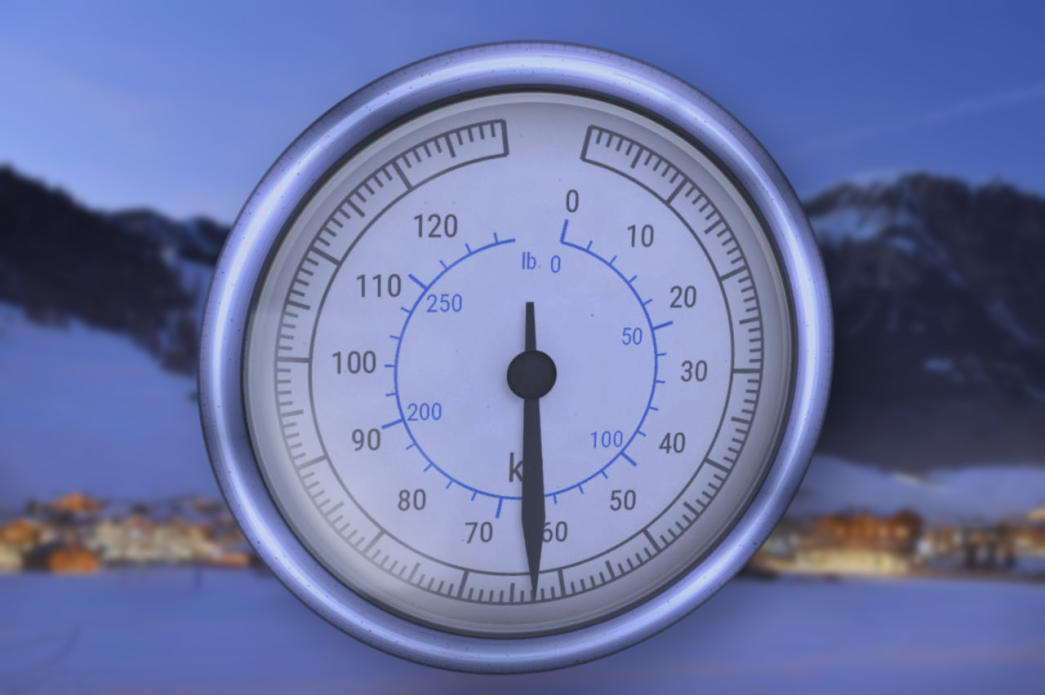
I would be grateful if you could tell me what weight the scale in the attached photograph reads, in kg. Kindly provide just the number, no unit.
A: 63
